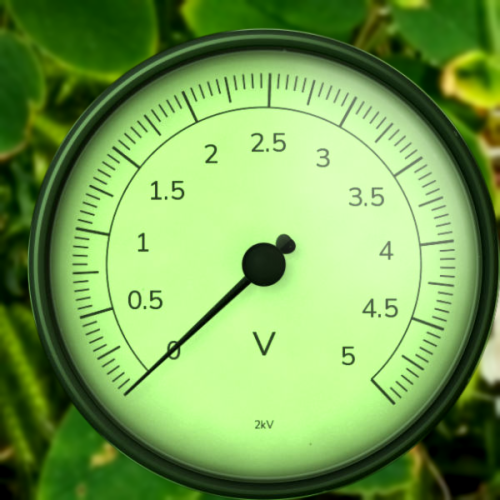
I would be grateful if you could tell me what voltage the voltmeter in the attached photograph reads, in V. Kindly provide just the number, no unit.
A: 0
